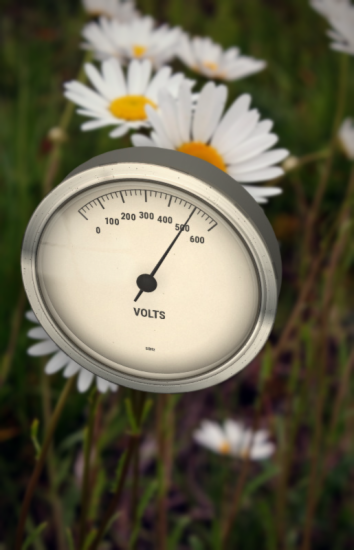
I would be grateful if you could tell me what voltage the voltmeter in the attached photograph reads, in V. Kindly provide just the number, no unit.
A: 500
